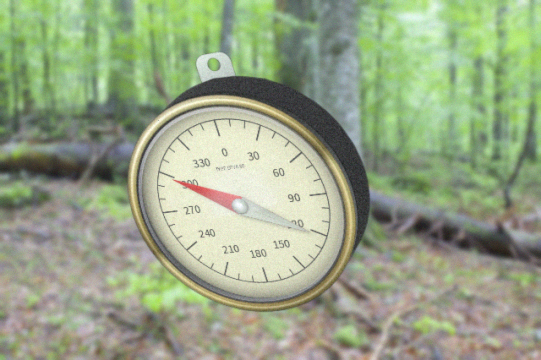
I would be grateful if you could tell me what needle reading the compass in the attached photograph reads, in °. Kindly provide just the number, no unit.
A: 300
